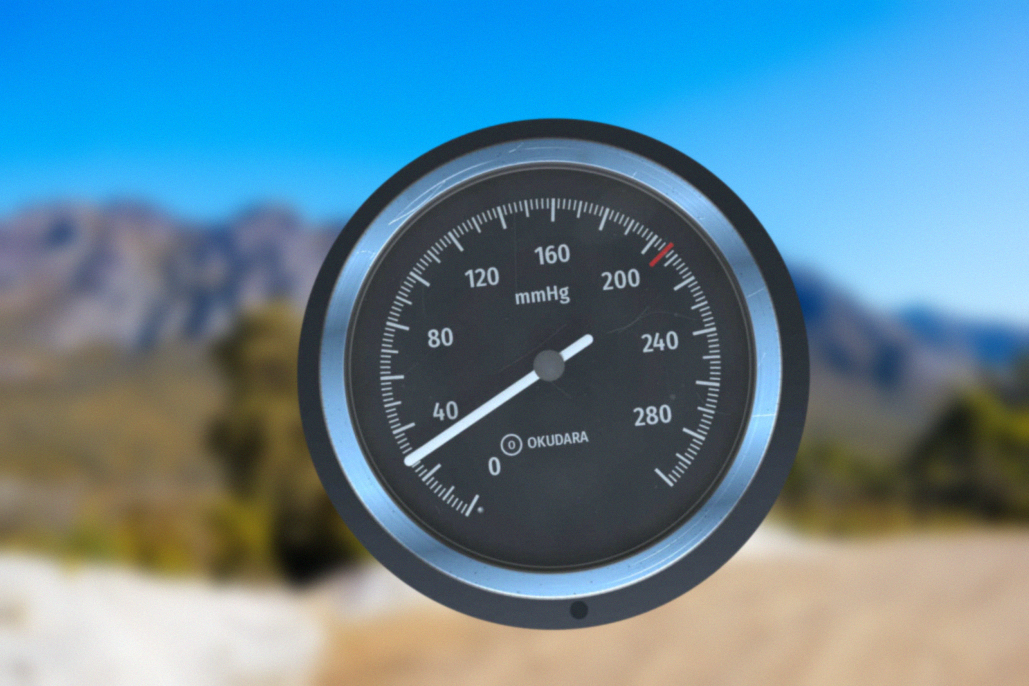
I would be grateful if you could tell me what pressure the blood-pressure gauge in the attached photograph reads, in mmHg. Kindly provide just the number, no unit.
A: 28
